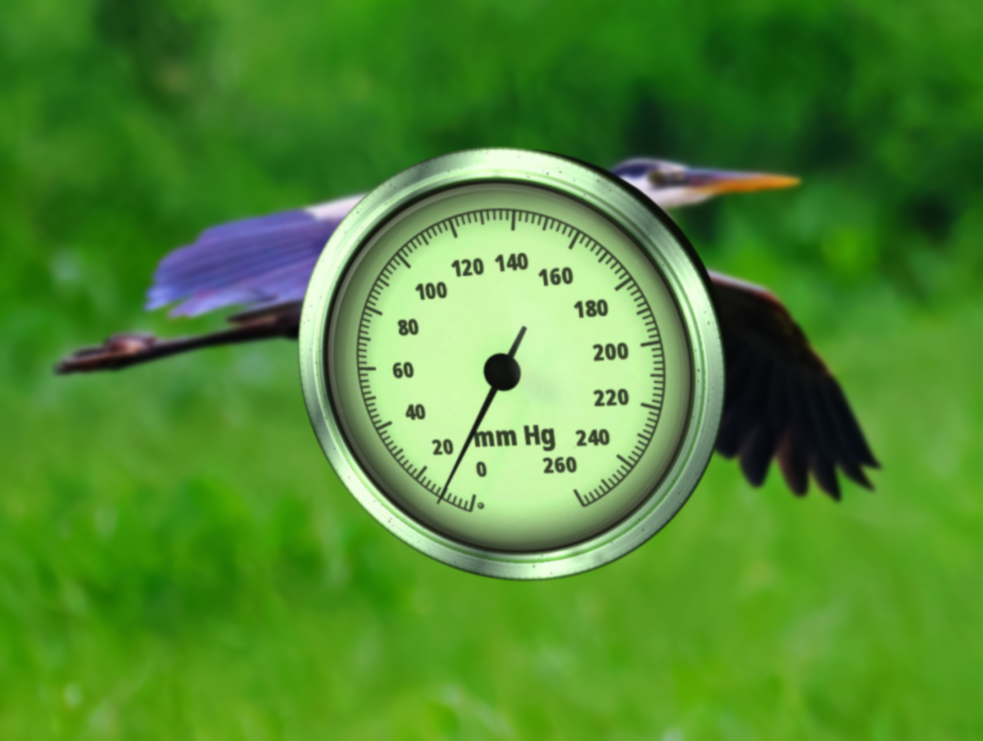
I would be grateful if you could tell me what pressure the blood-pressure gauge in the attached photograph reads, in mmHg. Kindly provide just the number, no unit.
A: 10
